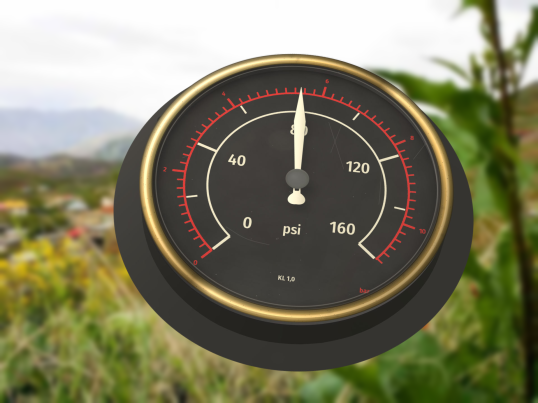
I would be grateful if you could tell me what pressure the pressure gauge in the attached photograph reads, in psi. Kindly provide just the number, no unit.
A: 80
